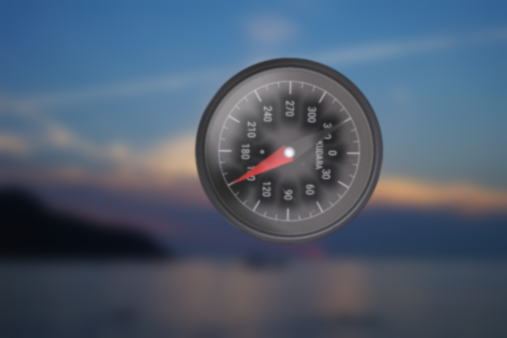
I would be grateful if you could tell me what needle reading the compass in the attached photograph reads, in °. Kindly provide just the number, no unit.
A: 150
